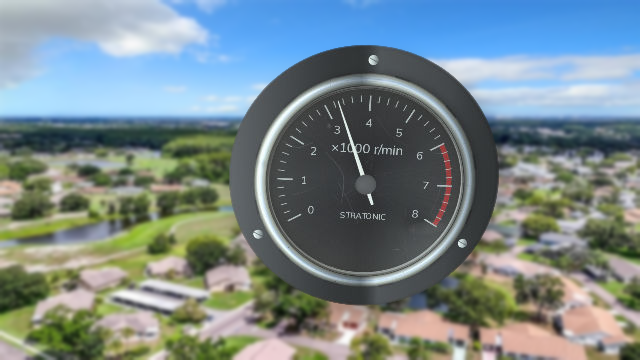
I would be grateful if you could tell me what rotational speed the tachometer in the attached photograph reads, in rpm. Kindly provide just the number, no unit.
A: 3300
